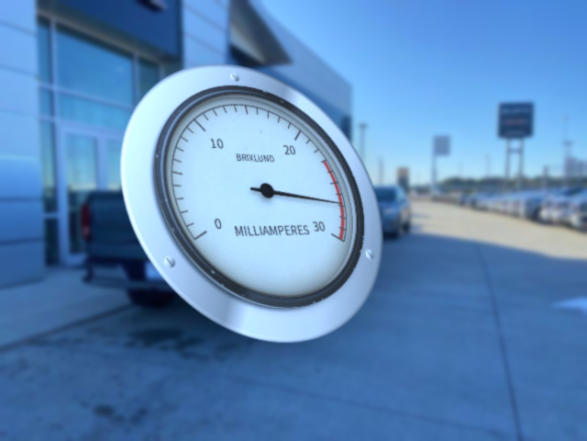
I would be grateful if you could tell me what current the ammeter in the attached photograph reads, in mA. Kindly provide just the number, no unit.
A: 27
